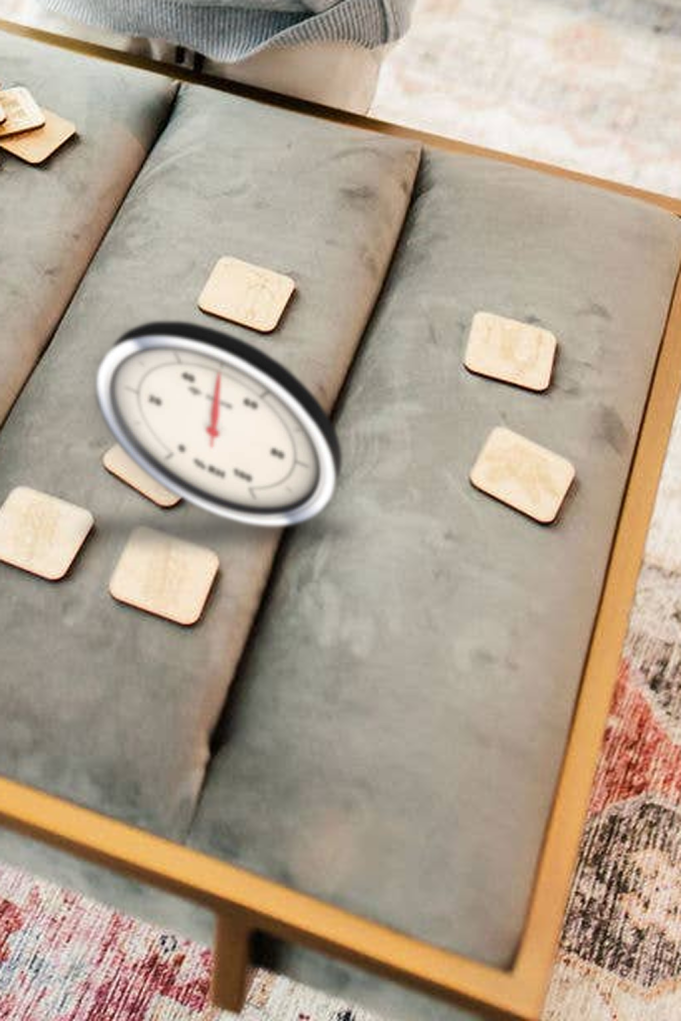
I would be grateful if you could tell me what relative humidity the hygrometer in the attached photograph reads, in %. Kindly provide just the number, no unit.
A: 50
